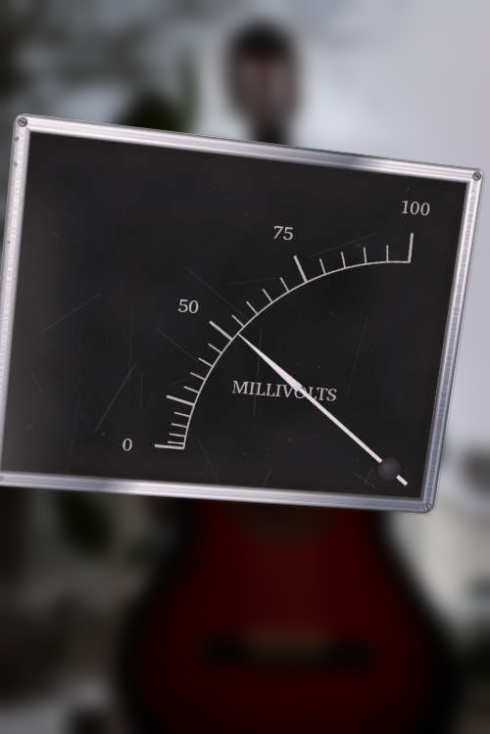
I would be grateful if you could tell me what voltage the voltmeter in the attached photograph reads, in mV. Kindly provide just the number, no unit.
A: 52.5
